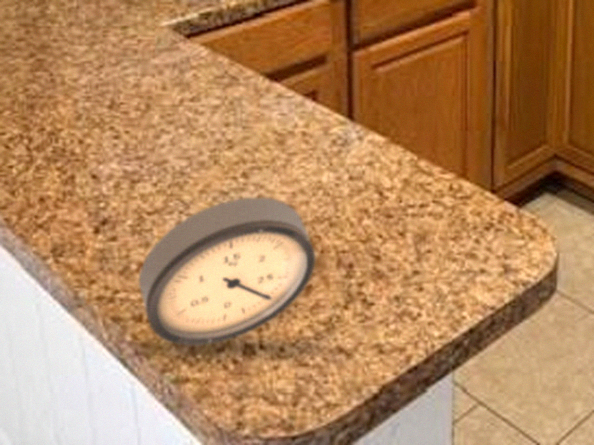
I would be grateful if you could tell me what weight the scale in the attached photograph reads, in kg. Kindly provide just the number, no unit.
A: 2.75
